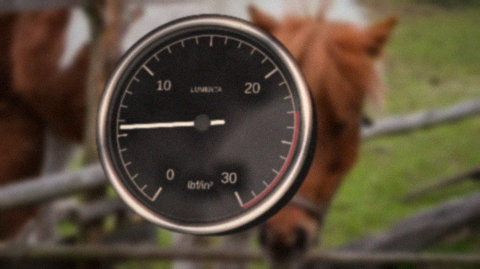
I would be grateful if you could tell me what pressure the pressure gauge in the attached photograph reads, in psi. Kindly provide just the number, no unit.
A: 5.5
